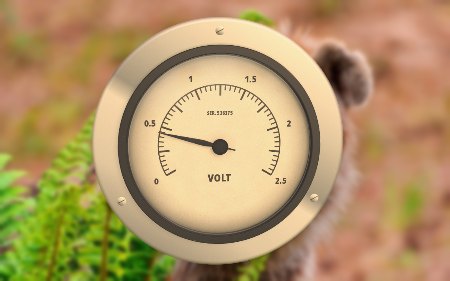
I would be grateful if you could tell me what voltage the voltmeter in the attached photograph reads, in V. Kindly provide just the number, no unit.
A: 0.45
